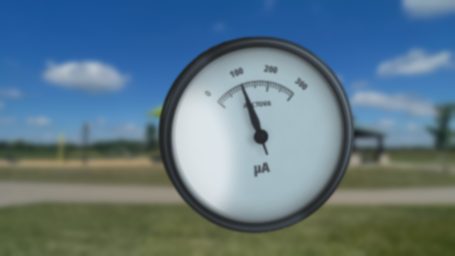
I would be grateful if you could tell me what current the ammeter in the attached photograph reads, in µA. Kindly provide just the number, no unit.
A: 100
